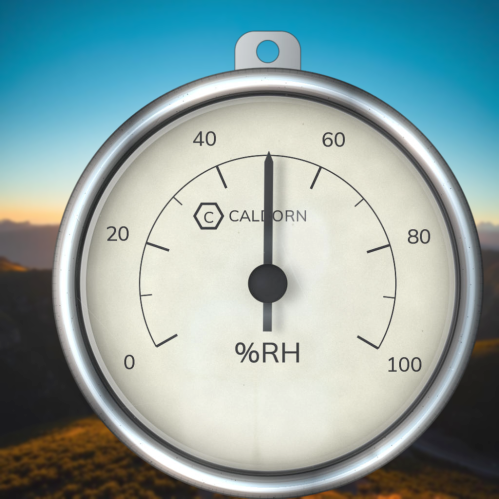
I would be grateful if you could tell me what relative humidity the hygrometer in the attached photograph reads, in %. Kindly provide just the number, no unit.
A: 50
